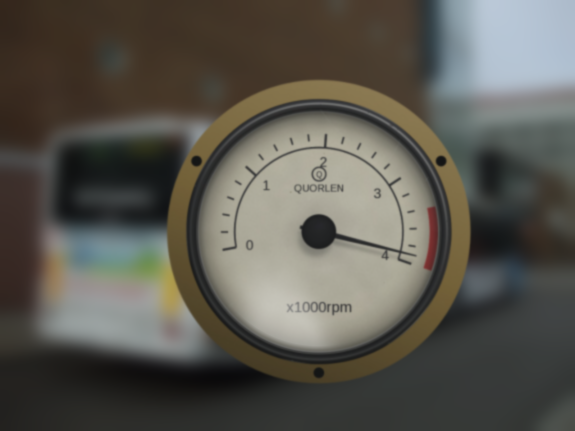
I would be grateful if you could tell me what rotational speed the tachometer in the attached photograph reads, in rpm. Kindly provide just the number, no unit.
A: 3900
